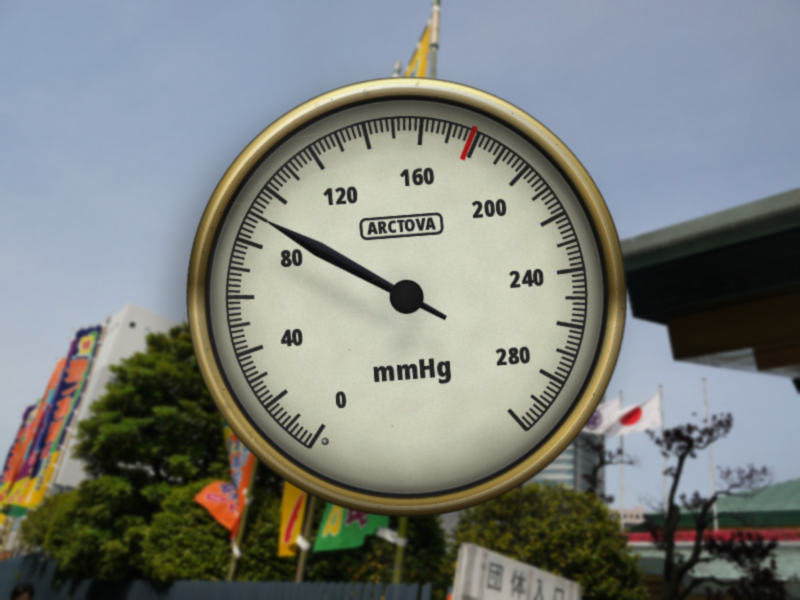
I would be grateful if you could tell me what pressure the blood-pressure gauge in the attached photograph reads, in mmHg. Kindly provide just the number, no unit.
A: 90
